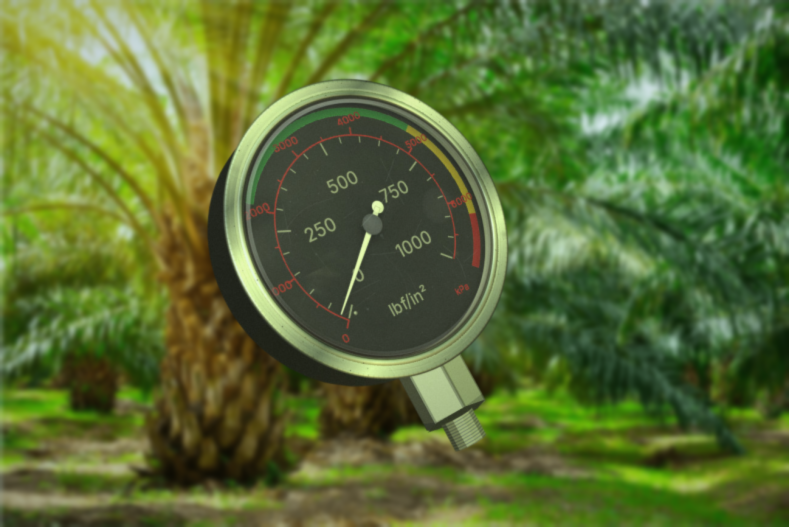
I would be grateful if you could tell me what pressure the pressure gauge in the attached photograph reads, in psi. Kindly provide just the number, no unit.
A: 25
